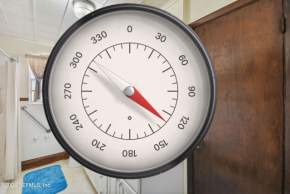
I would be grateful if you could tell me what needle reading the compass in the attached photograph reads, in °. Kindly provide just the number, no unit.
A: 130
